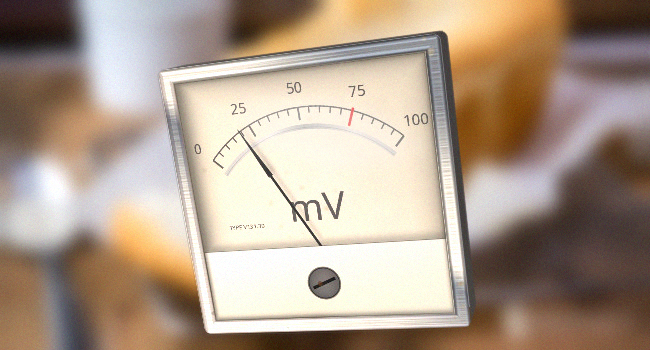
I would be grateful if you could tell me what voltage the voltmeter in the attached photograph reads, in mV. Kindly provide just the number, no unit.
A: 20
